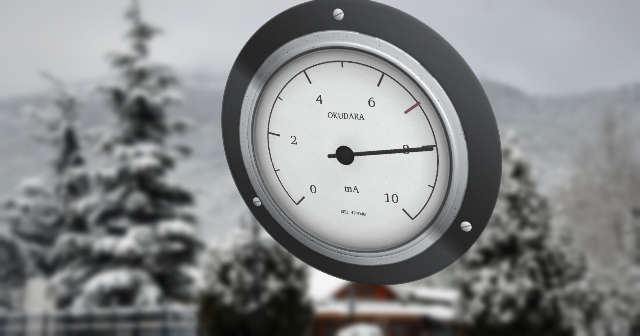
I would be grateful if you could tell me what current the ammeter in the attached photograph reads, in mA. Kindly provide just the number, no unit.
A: 8
